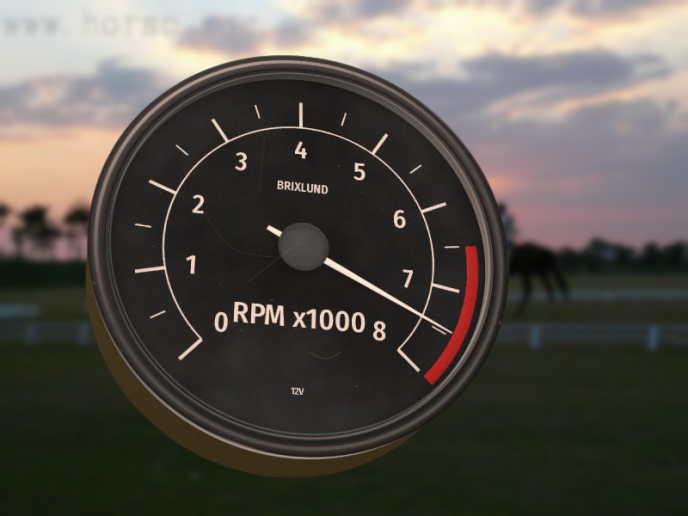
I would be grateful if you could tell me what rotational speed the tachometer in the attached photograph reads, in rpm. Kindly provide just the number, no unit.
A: 7500
